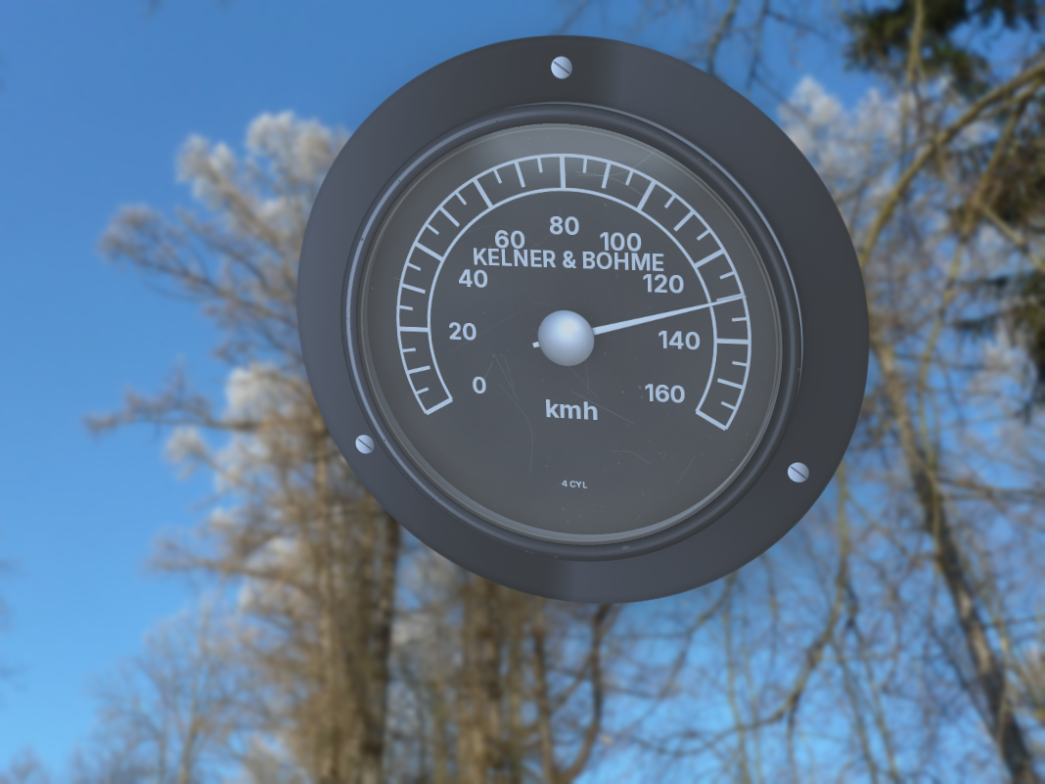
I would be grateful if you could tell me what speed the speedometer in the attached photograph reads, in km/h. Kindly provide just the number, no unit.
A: 130
